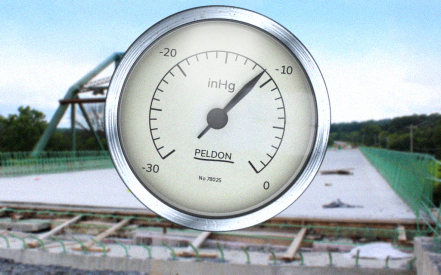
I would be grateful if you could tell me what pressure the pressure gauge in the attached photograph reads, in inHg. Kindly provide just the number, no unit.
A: -11
